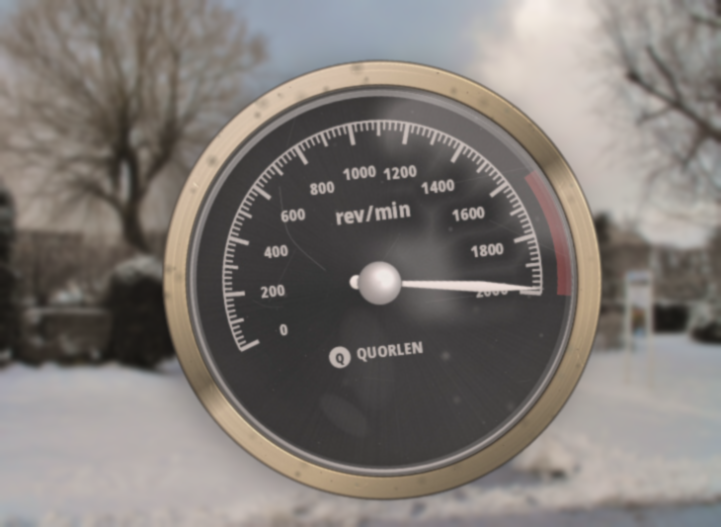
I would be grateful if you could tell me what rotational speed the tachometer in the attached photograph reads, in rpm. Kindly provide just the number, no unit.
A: 1980
